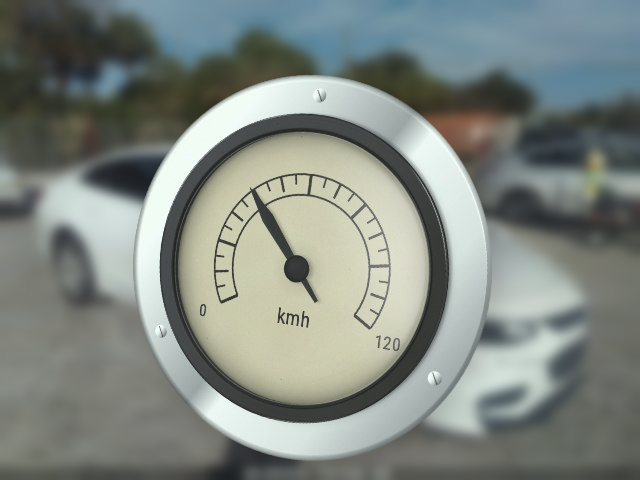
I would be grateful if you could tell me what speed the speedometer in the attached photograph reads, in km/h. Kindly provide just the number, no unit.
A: 40
